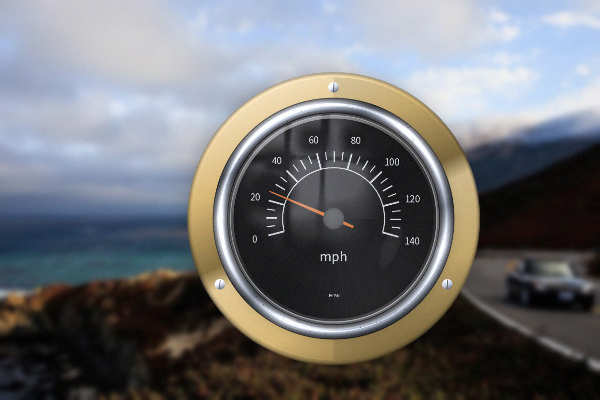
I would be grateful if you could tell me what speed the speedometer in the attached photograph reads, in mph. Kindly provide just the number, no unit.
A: 25
